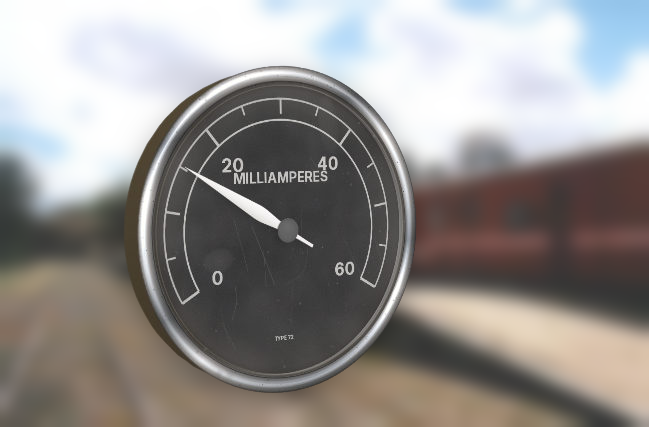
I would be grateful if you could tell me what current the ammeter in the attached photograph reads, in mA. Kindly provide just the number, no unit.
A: 15
